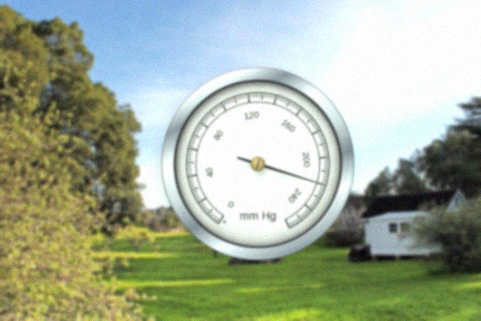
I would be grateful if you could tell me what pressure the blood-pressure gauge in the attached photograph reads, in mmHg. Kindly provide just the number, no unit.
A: 220
